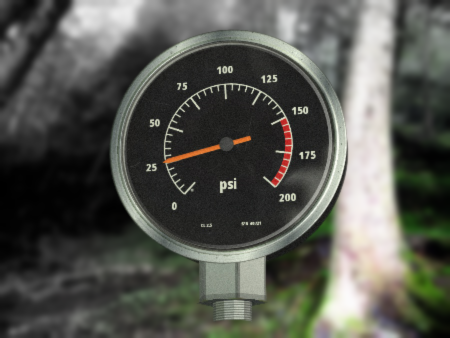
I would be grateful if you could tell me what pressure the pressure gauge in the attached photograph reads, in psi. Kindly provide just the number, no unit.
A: 25
